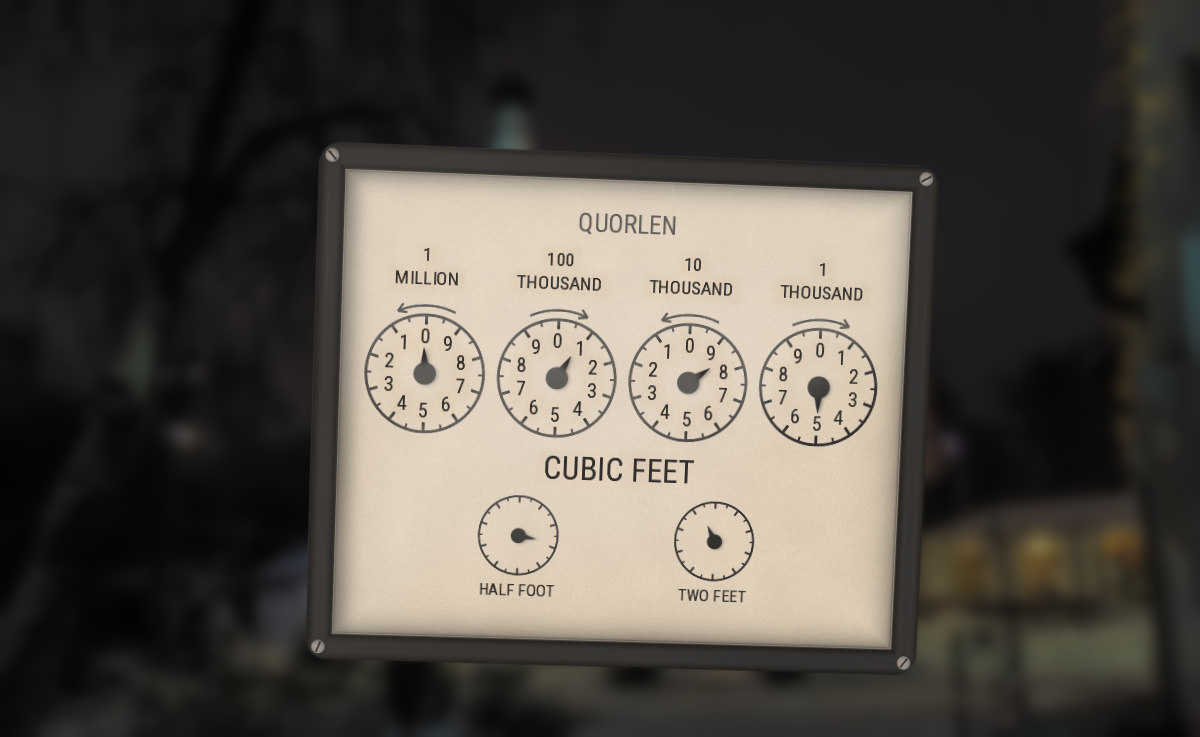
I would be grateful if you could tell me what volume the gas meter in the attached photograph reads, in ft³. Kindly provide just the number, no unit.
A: 8500
